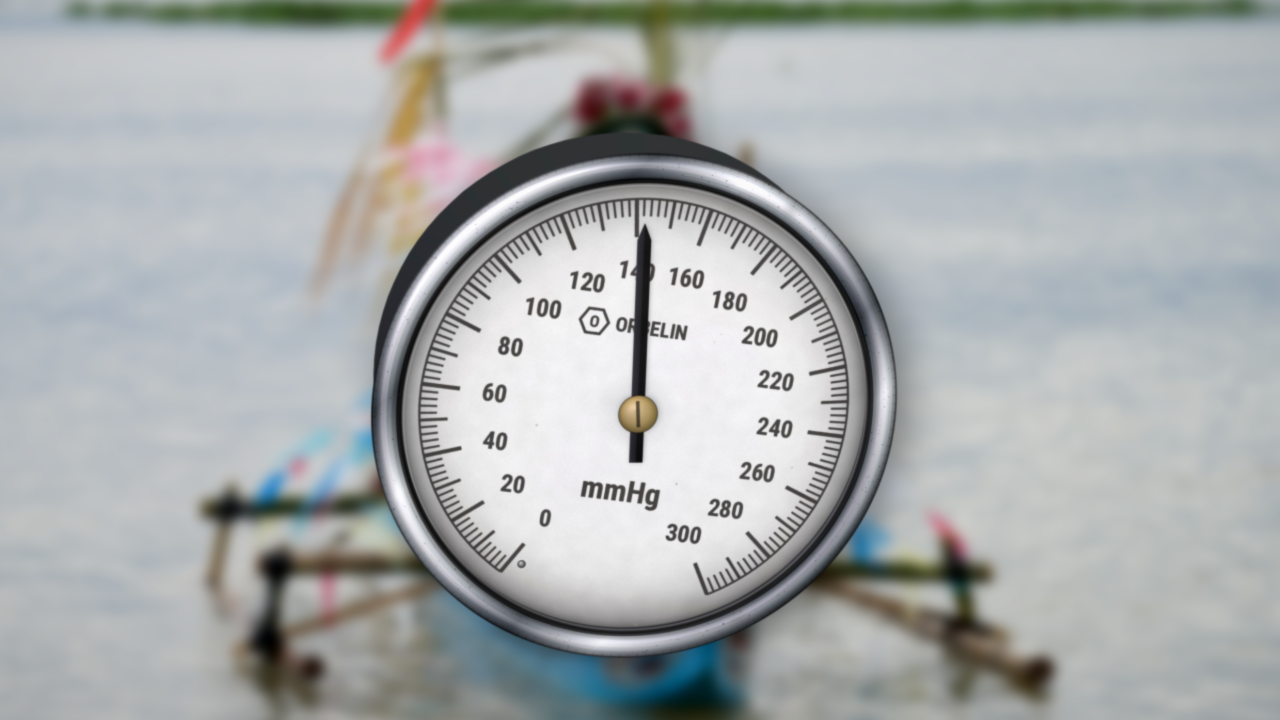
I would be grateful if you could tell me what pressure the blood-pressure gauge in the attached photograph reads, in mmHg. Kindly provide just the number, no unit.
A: 142
